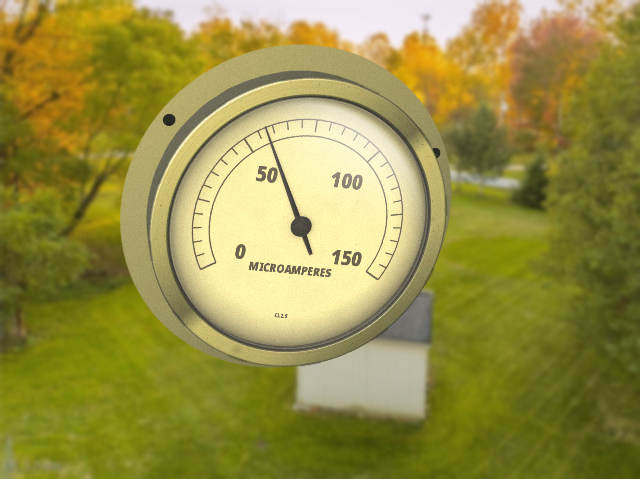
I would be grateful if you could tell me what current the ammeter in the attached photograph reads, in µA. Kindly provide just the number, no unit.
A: 57.5
